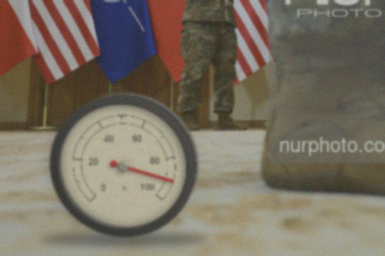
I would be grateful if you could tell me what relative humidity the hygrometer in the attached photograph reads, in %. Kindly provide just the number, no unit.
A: 90
